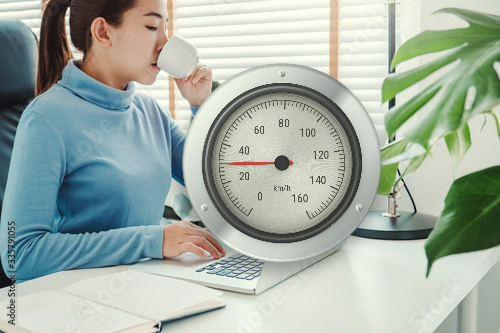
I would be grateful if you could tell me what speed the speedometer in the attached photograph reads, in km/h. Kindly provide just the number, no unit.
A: 30
